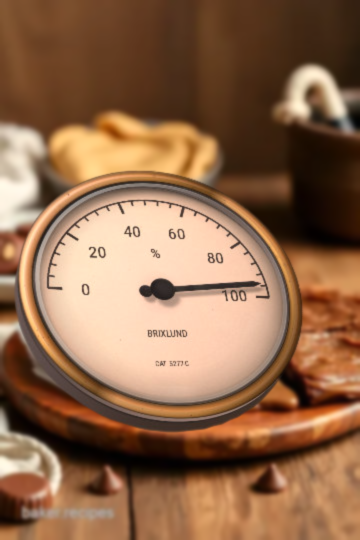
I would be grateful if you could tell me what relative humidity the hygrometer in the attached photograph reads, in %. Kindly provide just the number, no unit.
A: 96
